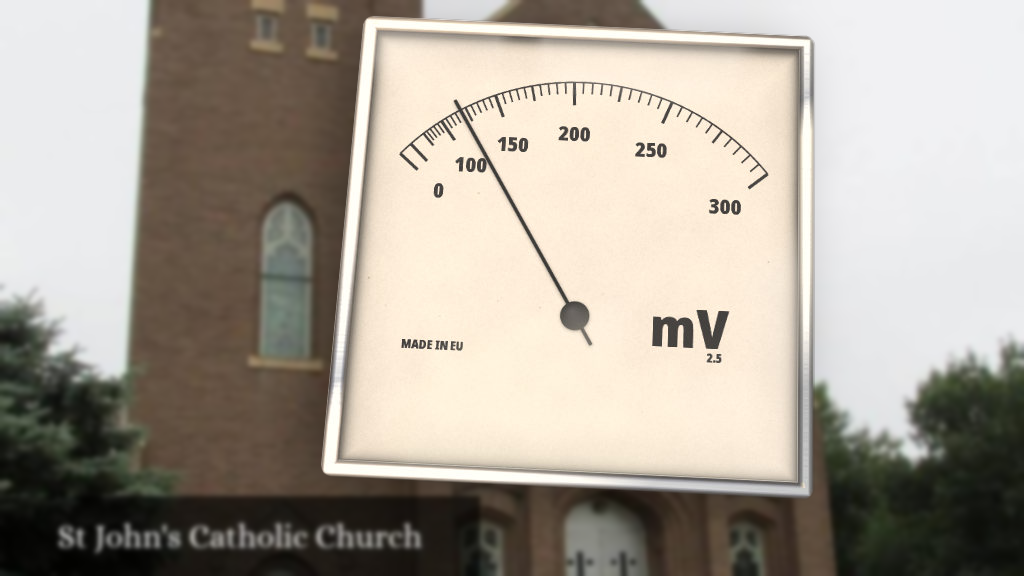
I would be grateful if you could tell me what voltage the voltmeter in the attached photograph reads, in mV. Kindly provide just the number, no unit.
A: 120
